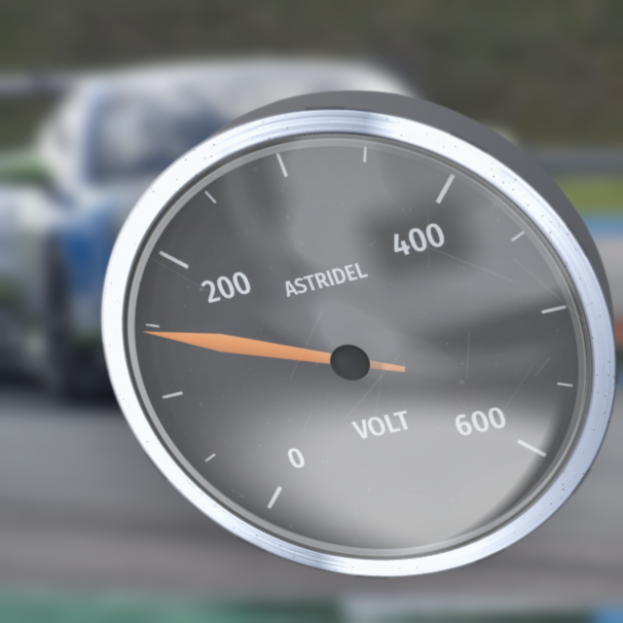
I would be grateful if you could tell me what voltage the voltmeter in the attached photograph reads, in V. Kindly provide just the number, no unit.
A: 150
